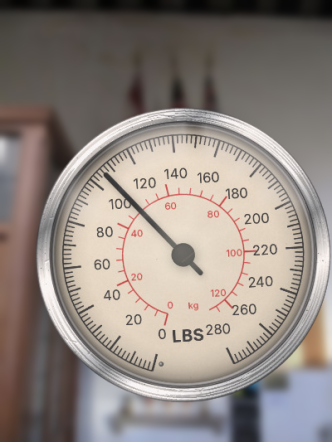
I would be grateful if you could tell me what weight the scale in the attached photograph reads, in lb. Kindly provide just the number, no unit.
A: 106
